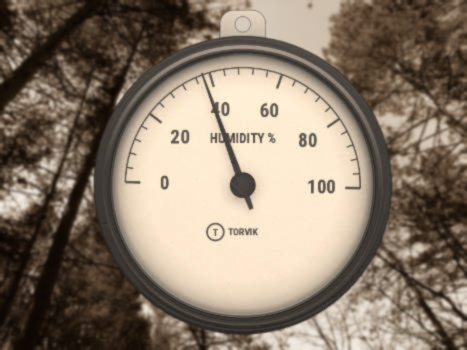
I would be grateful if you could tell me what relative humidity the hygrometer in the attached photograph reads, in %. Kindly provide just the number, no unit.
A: 38
